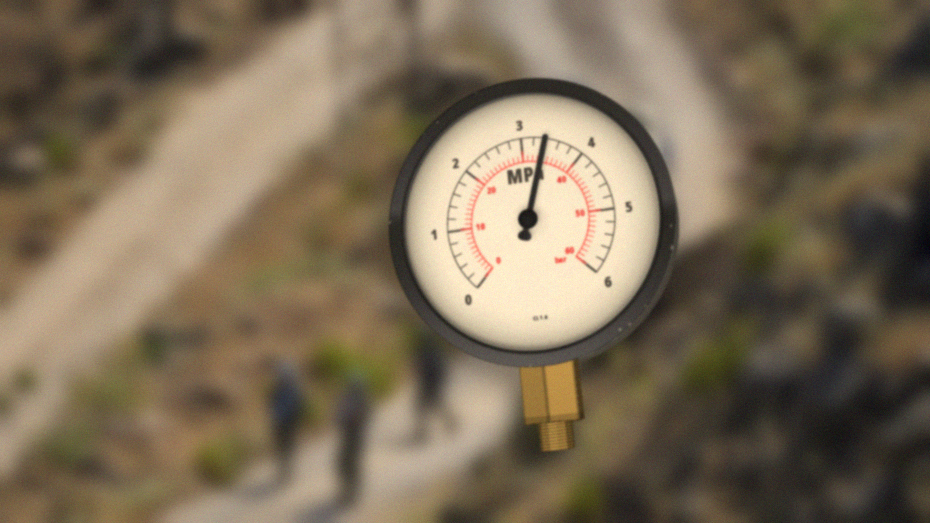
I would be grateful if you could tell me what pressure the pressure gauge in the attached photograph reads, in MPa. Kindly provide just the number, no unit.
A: 3.4
